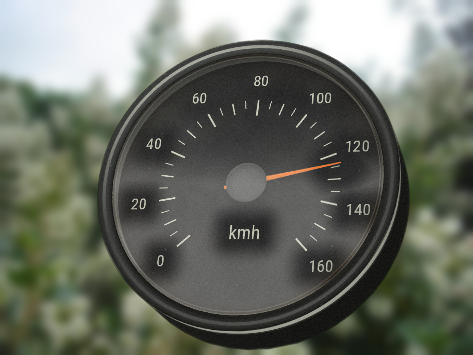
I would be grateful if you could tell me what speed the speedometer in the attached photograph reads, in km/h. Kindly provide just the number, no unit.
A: 125
